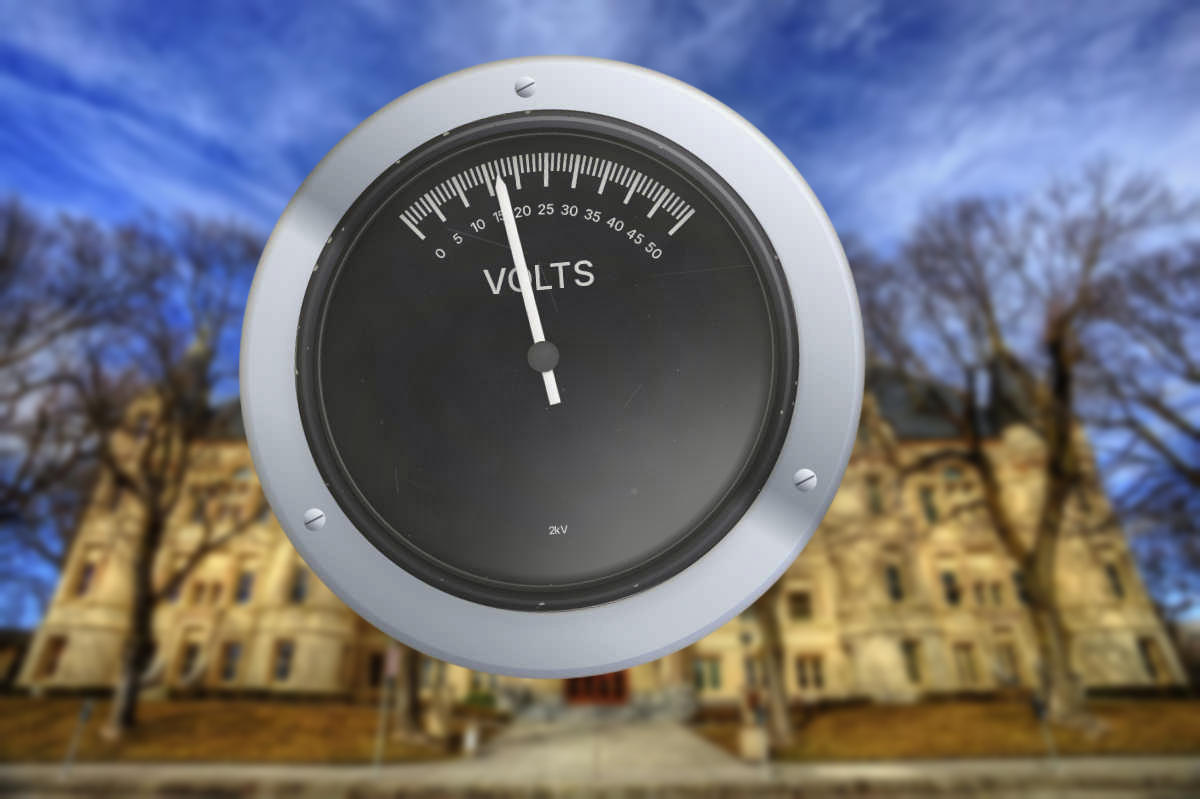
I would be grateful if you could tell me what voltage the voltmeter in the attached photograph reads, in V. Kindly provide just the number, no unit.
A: 17
